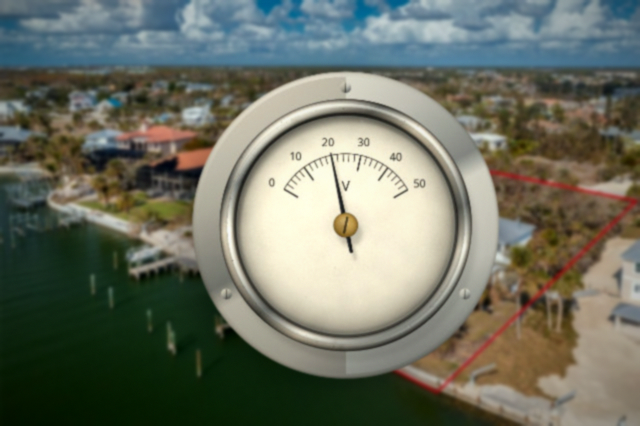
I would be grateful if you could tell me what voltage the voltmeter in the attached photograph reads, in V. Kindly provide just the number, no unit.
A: 20
